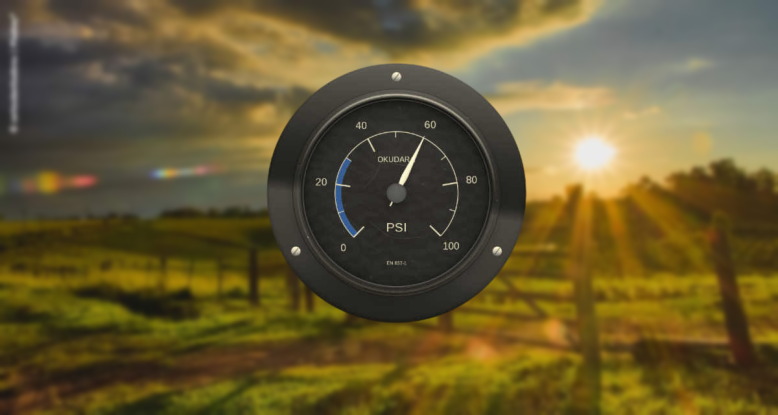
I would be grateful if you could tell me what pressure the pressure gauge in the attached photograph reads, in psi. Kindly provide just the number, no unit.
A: 60
